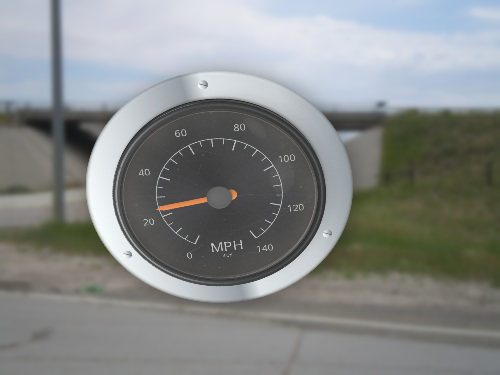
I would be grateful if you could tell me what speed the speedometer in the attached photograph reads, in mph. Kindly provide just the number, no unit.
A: 25
